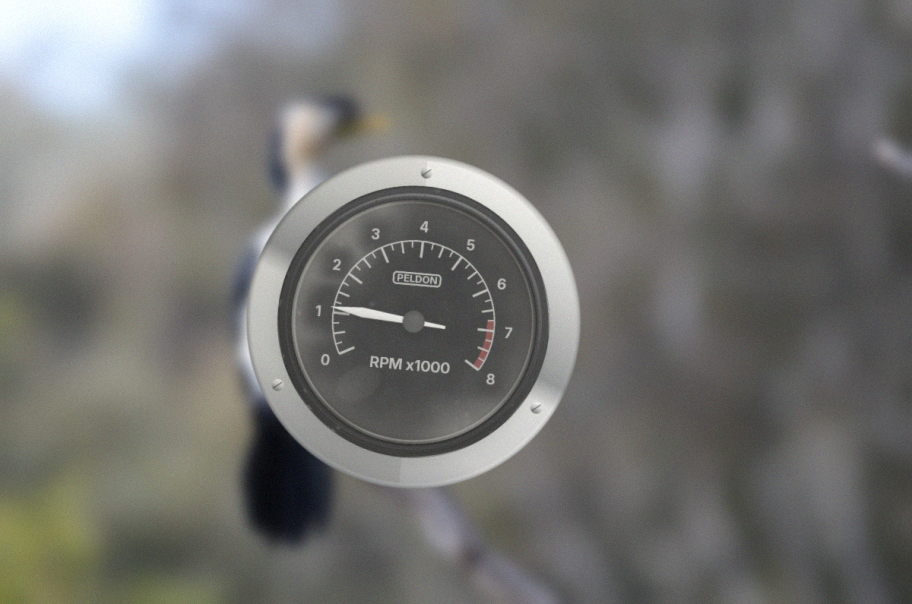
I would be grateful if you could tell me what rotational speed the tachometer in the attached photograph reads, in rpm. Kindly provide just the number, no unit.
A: 1125
